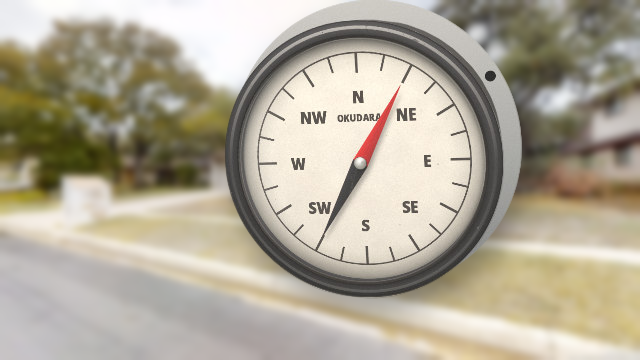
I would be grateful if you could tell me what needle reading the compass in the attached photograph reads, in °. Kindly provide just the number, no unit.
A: 30
